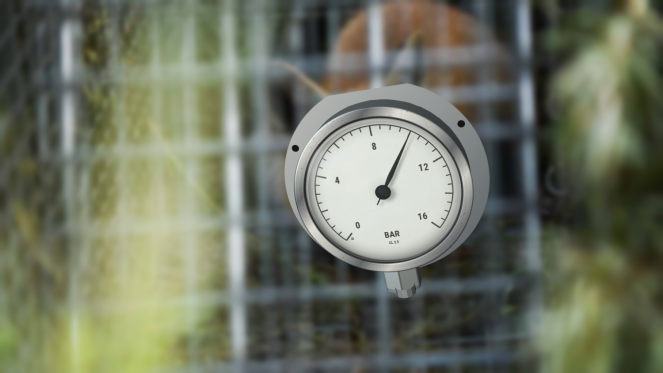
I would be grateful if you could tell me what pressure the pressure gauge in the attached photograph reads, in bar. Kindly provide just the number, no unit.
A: 10
